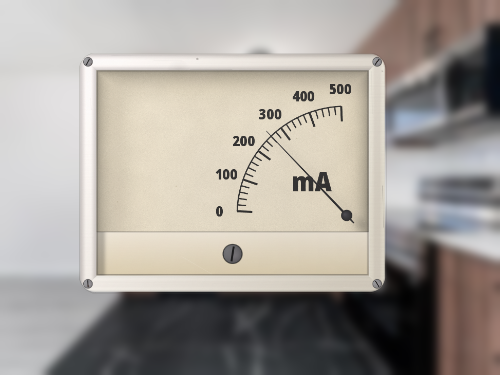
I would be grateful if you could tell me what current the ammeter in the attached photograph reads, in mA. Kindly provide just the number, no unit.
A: 260
